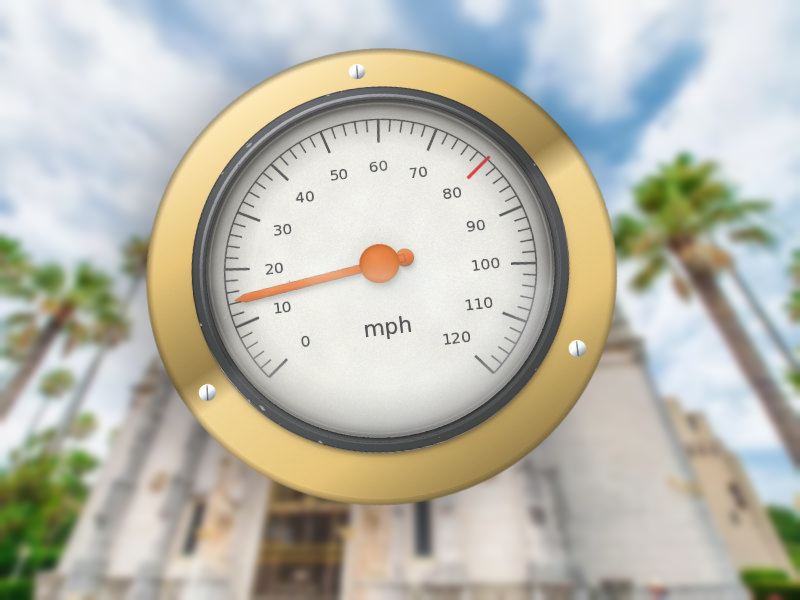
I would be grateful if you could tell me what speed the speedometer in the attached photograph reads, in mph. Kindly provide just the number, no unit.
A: 14
